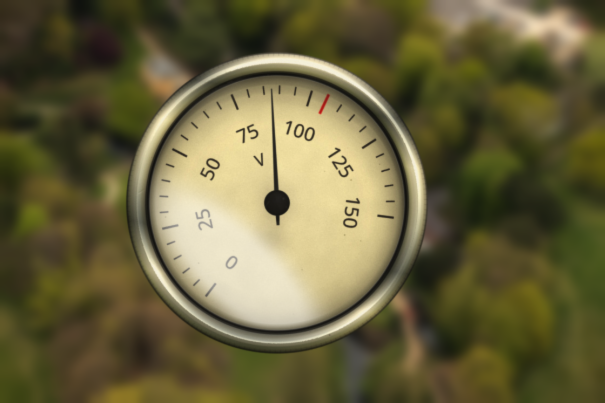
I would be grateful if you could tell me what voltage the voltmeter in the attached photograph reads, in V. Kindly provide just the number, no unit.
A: 87.5
